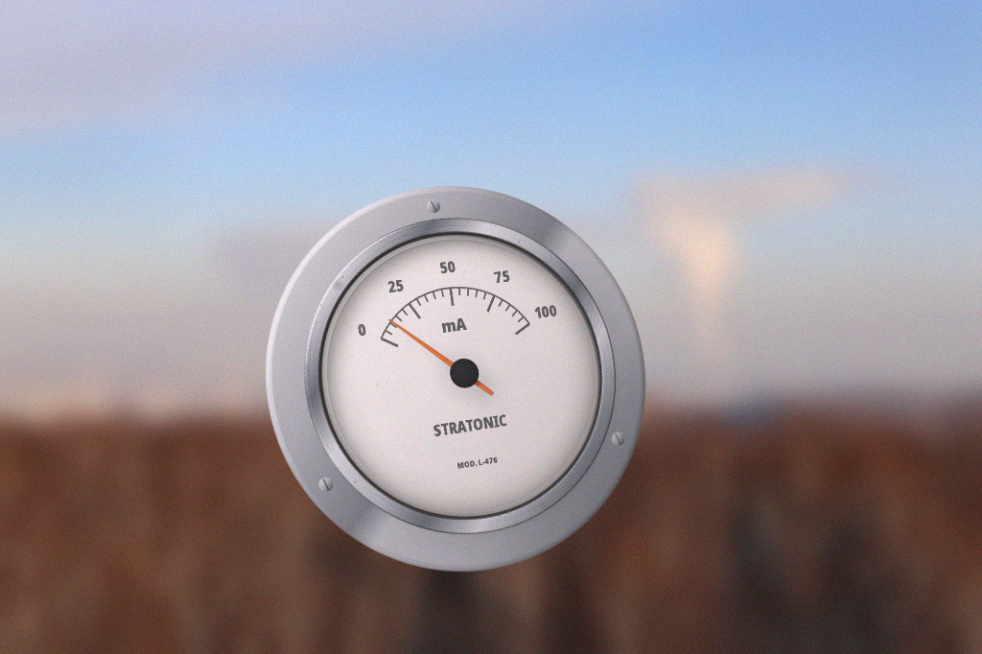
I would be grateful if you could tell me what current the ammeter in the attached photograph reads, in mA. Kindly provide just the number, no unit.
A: 10
